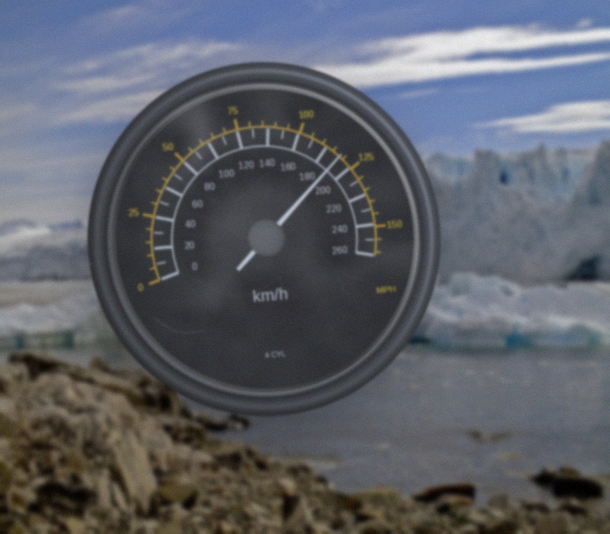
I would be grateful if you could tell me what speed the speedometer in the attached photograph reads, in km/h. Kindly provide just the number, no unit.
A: 190
